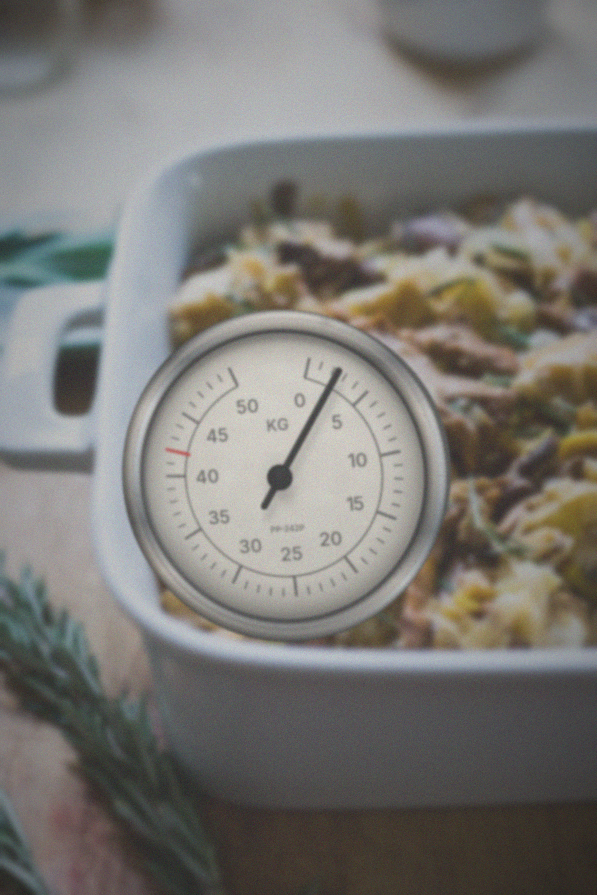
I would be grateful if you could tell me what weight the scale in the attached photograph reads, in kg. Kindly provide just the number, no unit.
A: 2.5
